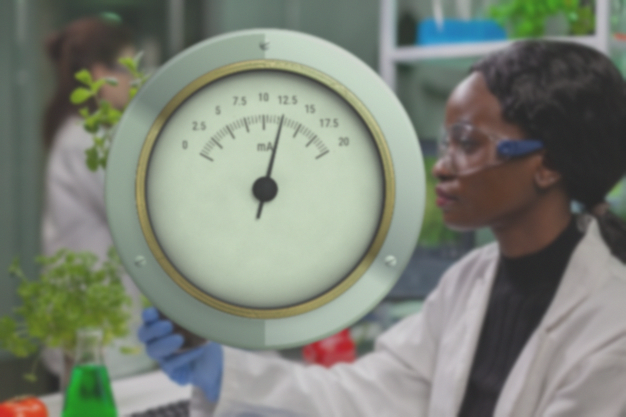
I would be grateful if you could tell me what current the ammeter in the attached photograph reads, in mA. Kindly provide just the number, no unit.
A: 12.5
